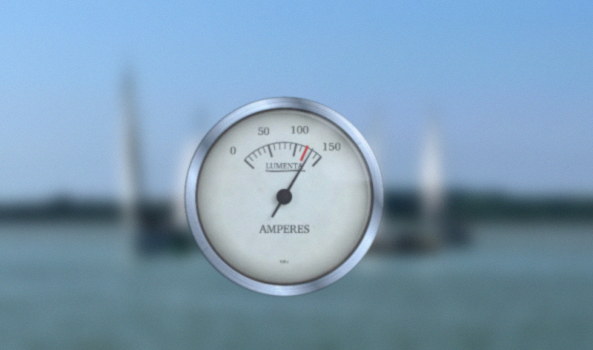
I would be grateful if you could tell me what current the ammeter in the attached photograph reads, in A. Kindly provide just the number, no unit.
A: 130
